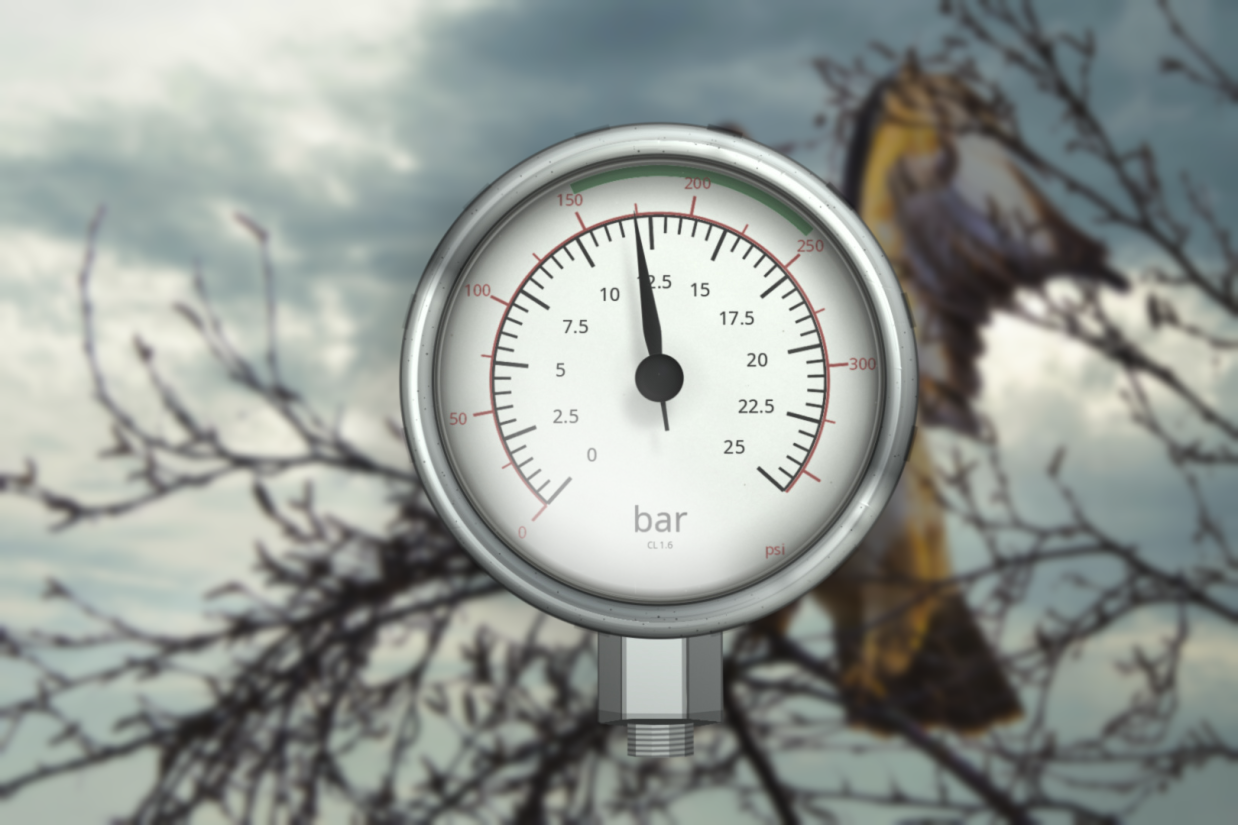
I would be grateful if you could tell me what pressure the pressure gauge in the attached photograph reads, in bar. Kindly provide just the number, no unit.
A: 12
